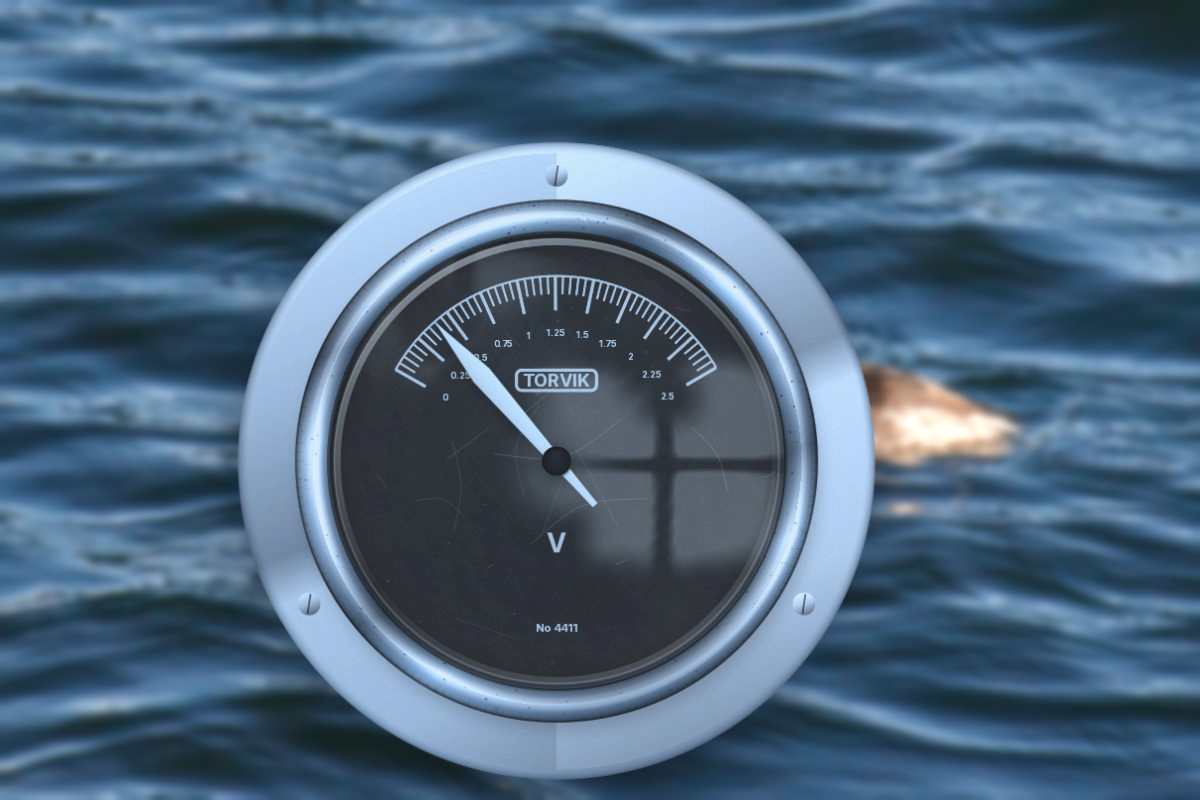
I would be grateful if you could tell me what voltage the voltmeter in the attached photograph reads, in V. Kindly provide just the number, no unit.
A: 0.4
